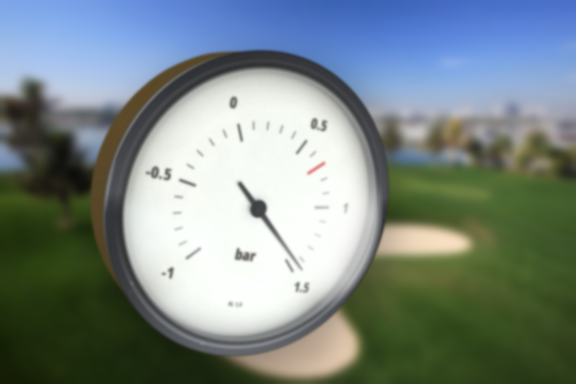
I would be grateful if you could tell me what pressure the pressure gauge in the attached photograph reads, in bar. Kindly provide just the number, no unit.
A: 1.45
